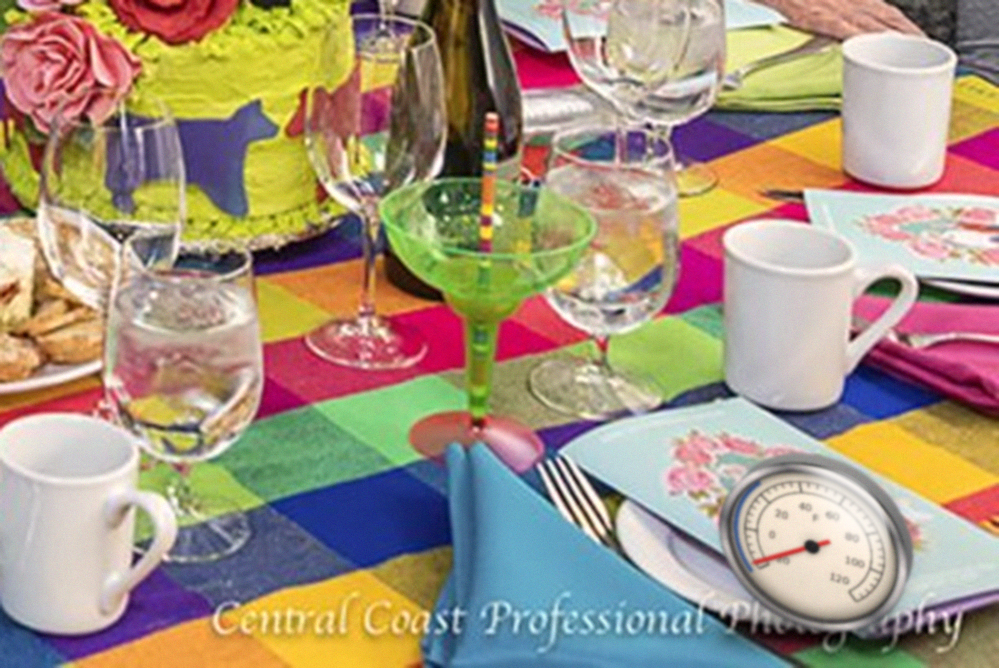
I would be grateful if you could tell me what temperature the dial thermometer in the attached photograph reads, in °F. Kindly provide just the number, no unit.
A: -16
